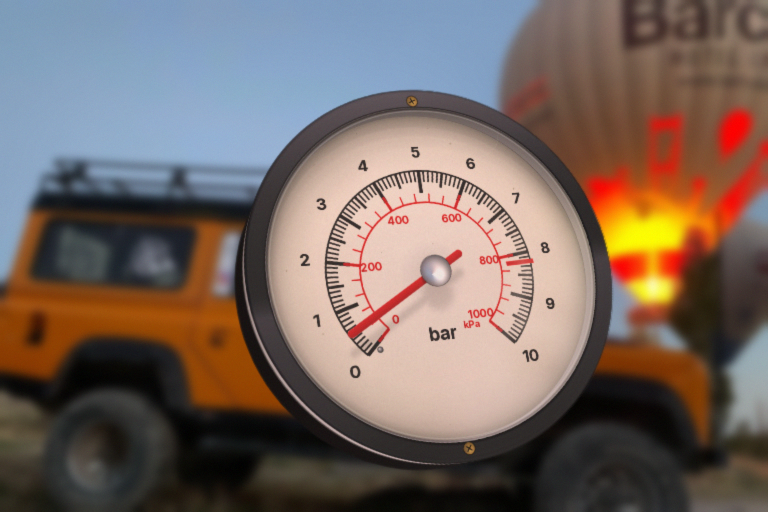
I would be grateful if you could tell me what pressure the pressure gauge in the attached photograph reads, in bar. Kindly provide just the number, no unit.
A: 0.5
